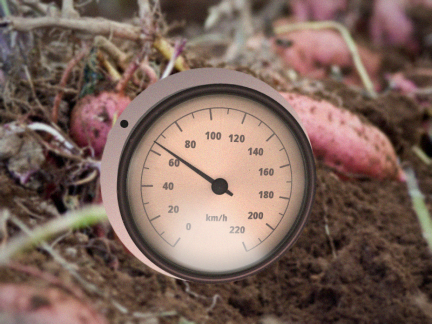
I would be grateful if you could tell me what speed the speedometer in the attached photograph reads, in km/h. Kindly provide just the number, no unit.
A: 65
